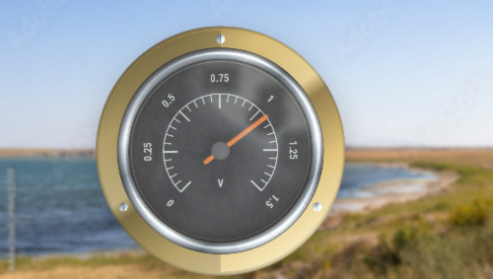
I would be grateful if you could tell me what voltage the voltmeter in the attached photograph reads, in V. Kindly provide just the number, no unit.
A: 1.05
